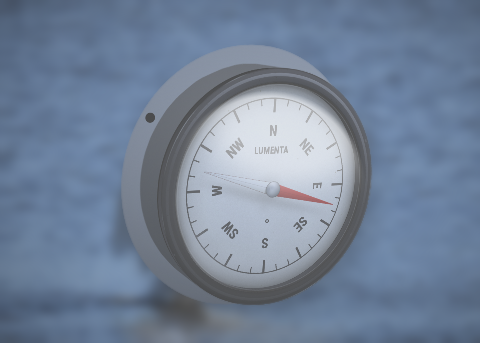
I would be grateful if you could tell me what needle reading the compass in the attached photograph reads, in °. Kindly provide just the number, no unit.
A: 105
